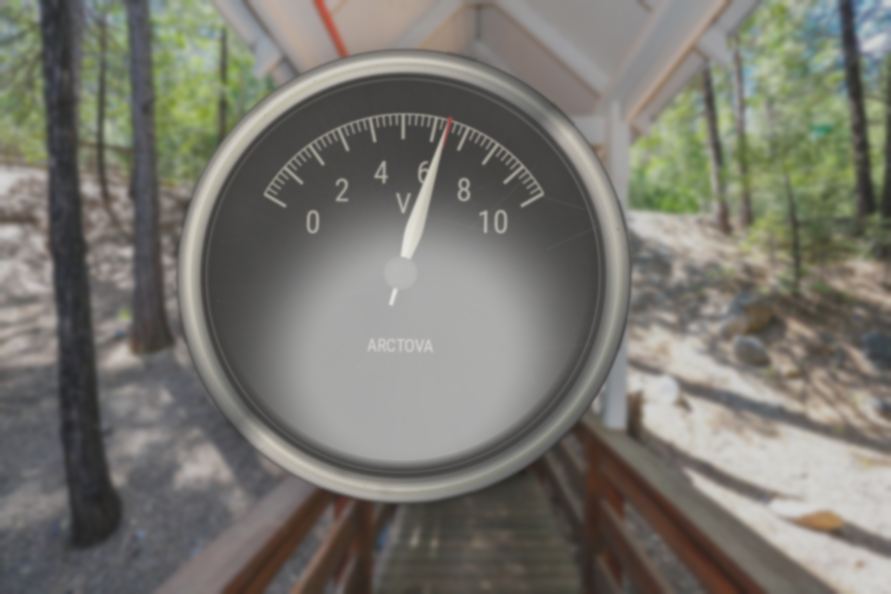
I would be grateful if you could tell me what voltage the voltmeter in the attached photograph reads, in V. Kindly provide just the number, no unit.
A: 6.4
